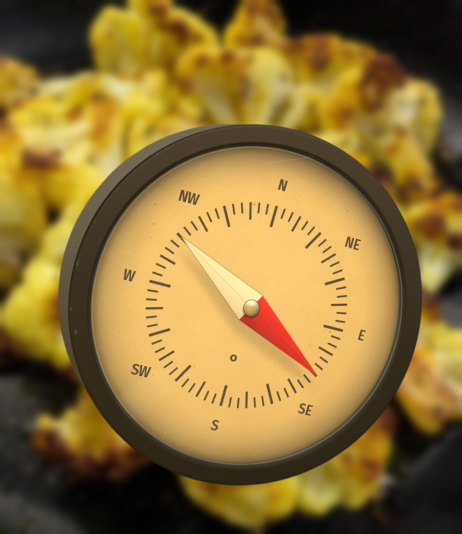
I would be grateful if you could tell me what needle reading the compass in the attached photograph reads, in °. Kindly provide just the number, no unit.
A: 120
